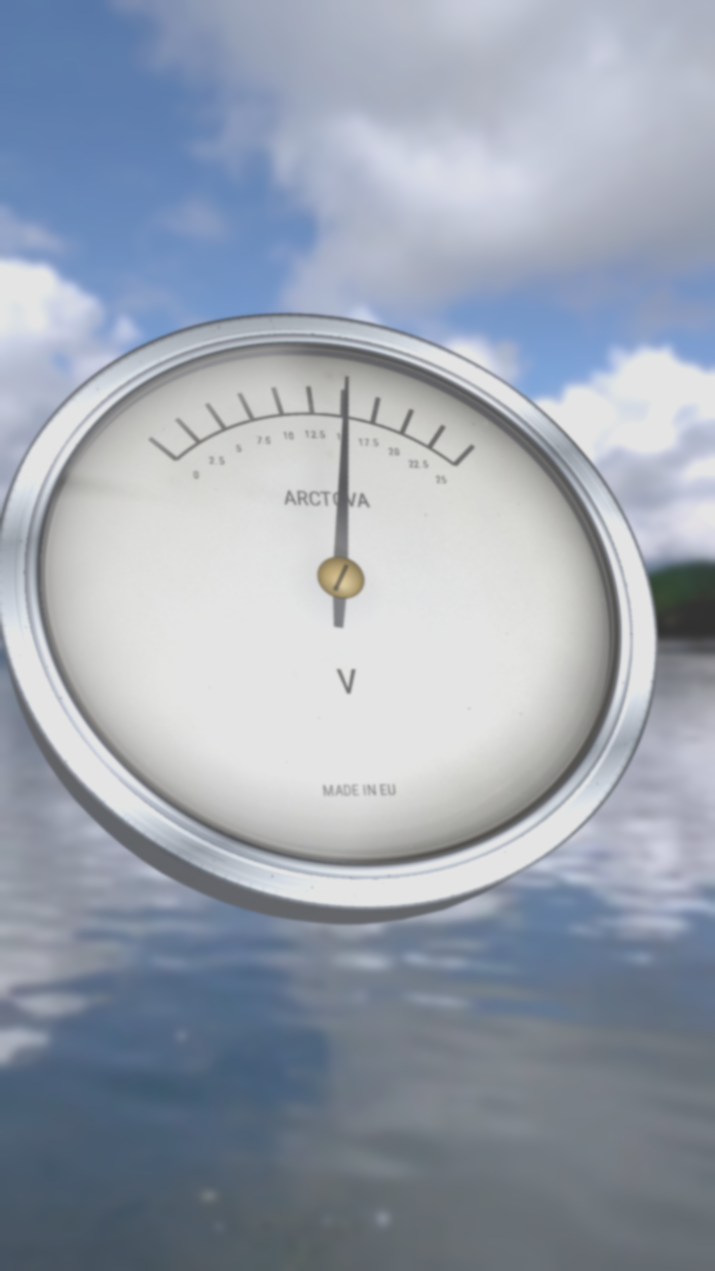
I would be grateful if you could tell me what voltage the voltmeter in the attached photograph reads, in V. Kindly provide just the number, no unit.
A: 15
